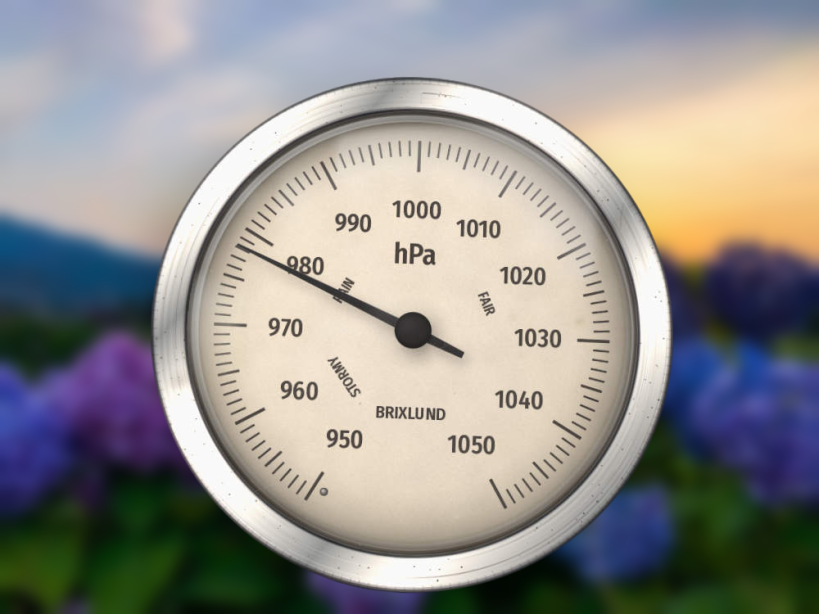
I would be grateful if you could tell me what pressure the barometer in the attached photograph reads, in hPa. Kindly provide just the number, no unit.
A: 978
